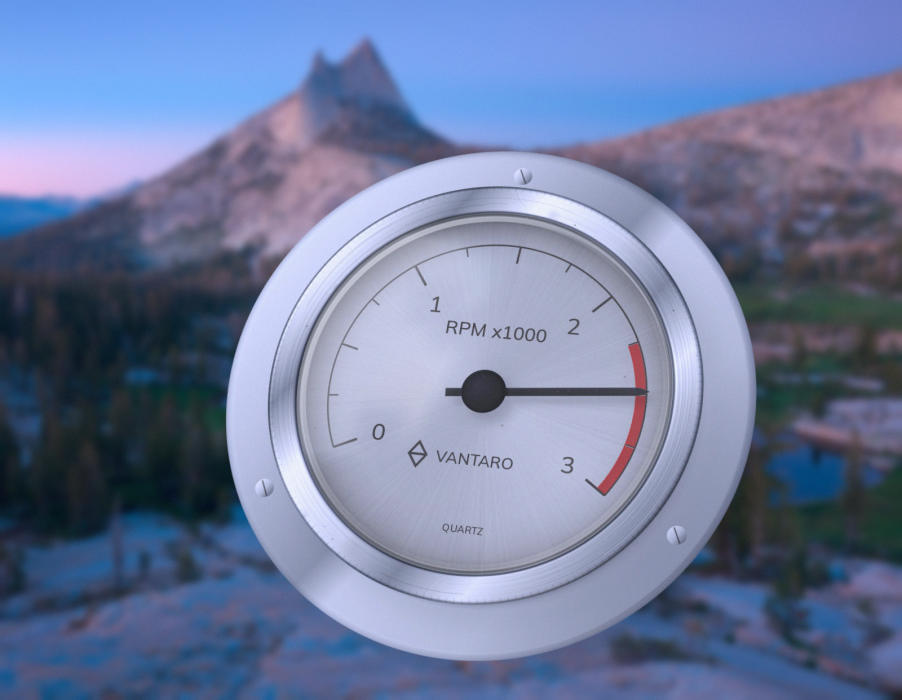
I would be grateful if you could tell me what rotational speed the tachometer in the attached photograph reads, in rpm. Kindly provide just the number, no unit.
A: 2500
